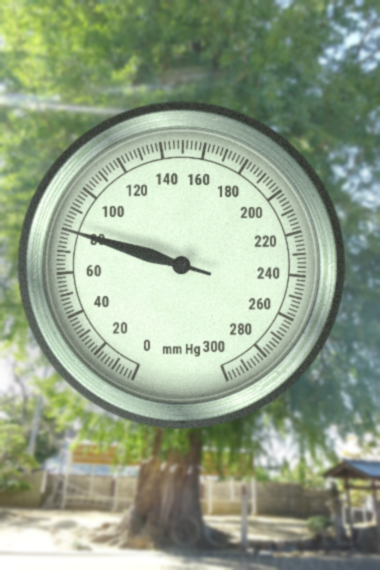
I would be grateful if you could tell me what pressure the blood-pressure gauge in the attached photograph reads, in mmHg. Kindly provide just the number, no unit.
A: 80
